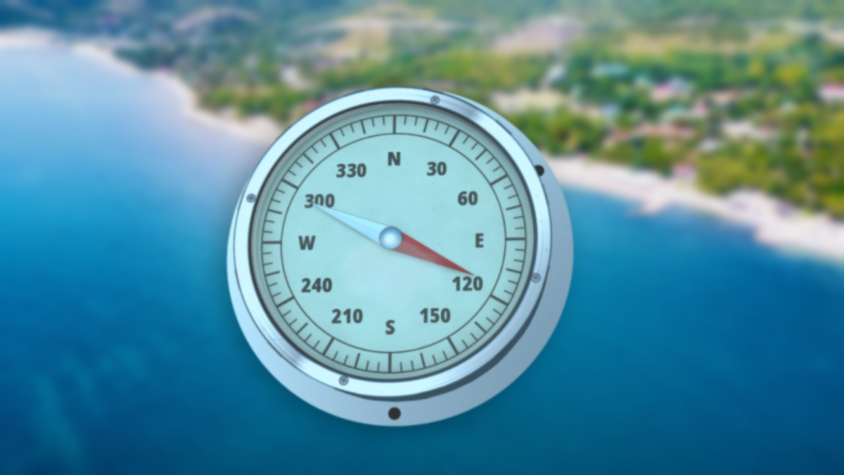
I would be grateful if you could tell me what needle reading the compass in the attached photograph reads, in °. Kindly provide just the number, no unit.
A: 115
